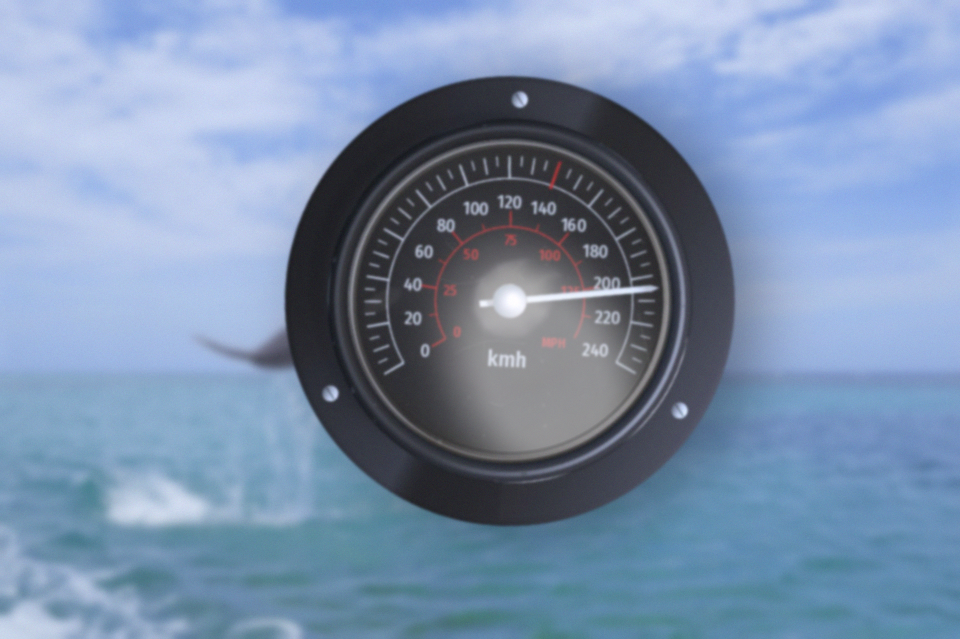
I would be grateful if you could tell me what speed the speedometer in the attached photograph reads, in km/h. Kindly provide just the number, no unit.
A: 205
